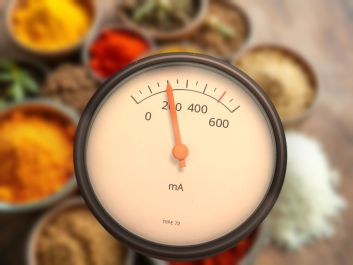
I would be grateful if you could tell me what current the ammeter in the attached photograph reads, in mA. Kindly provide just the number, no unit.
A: 200
